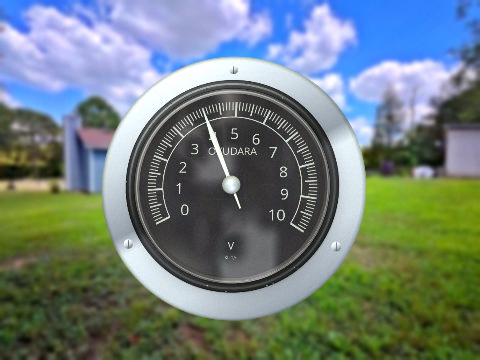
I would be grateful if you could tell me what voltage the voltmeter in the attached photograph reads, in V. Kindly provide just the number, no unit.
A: 4
